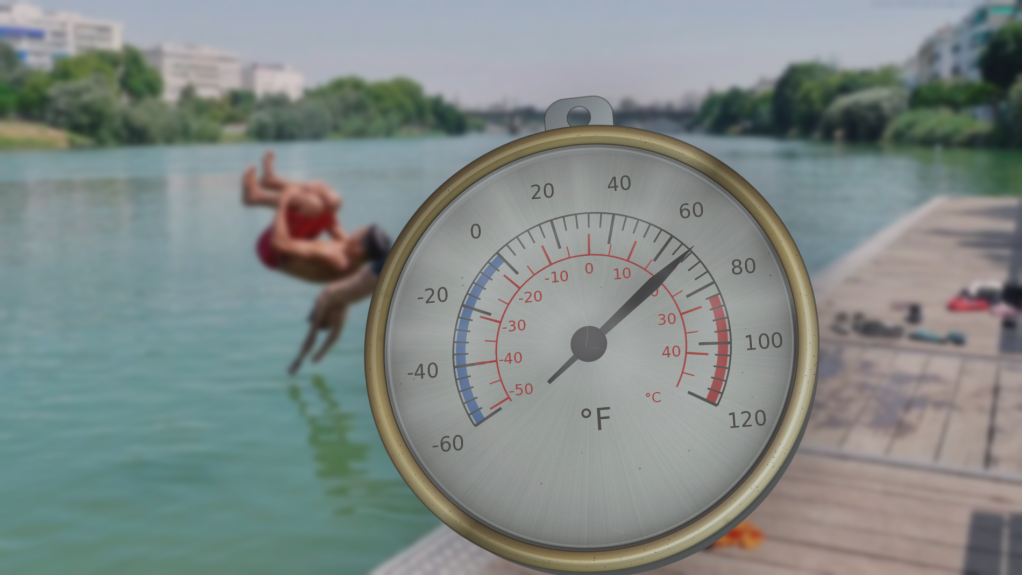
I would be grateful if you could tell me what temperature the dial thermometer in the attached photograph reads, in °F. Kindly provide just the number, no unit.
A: 68
